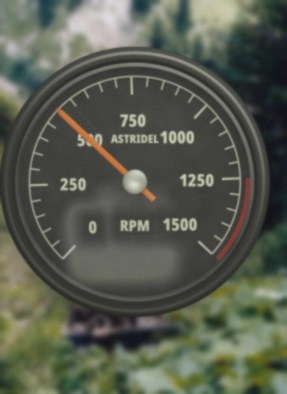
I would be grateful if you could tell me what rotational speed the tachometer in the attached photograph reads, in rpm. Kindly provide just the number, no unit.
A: 500
